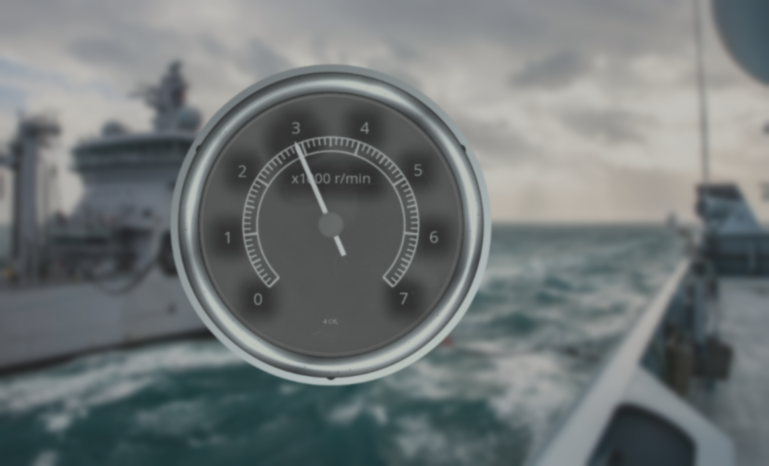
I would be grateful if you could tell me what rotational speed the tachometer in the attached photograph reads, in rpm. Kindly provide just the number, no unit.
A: 2900
